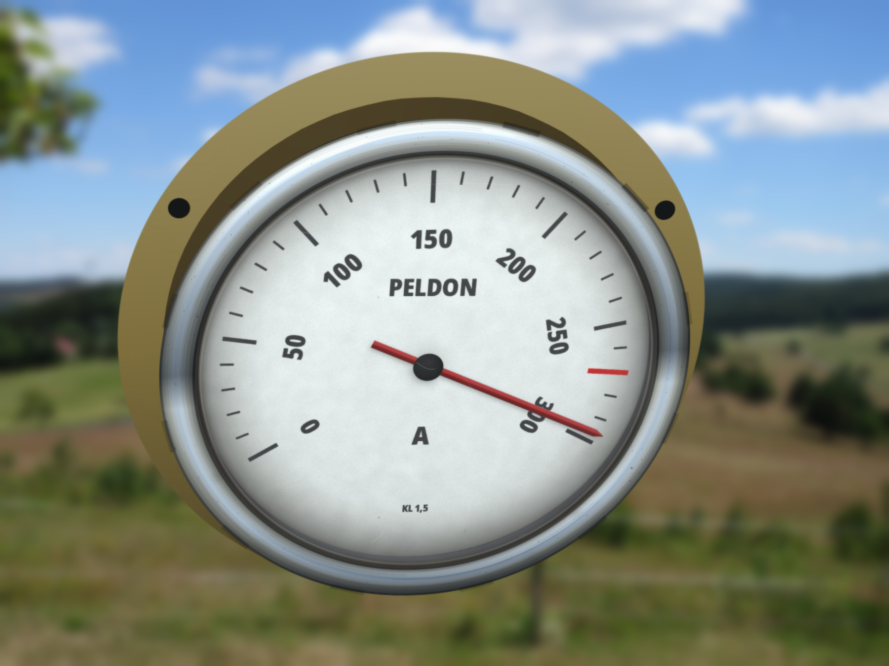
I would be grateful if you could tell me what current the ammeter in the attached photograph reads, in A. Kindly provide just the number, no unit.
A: 295
